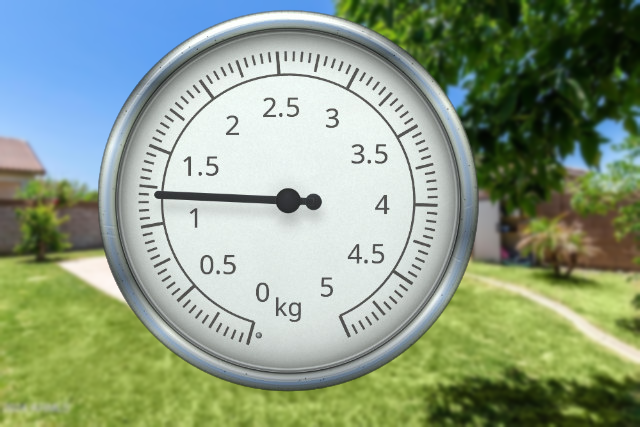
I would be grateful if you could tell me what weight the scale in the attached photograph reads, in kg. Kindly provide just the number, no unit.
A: 1.2
